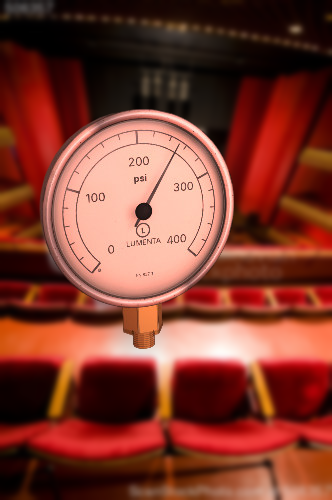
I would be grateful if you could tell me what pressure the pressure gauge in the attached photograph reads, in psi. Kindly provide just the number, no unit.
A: 250
